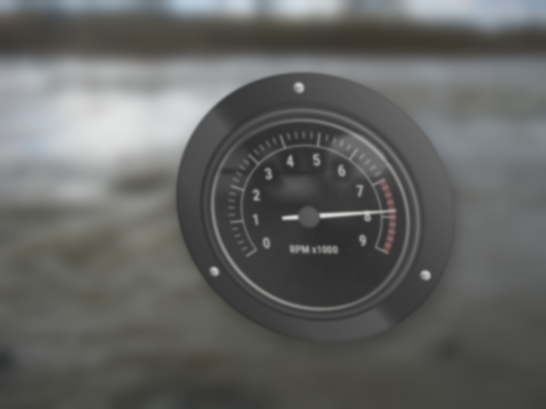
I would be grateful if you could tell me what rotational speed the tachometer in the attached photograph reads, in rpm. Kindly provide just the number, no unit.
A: 7800
